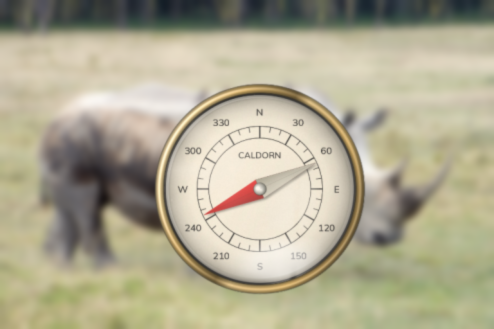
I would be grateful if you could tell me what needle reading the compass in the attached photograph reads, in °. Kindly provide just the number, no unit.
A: 245
